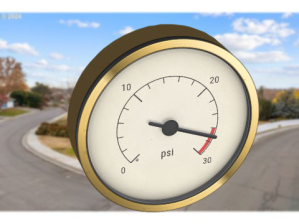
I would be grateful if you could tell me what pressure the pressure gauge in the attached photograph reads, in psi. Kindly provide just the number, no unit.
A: 27
